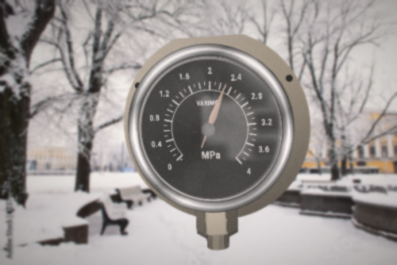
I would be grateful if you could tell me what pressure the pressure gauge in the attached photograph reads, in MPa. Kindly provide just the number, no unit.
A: 2.3
